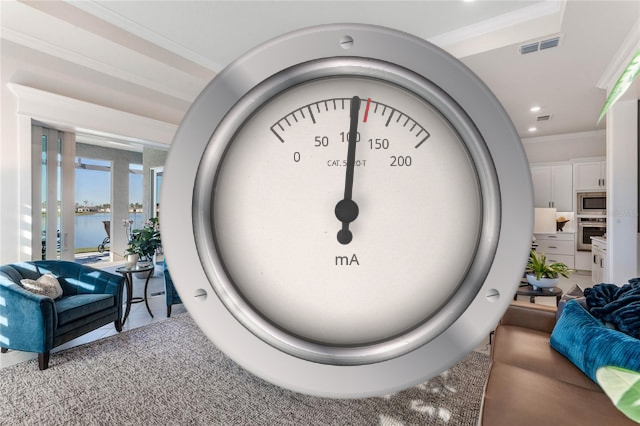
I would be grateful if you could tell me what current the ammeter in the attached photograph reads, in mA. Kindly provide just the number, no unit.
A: 105
